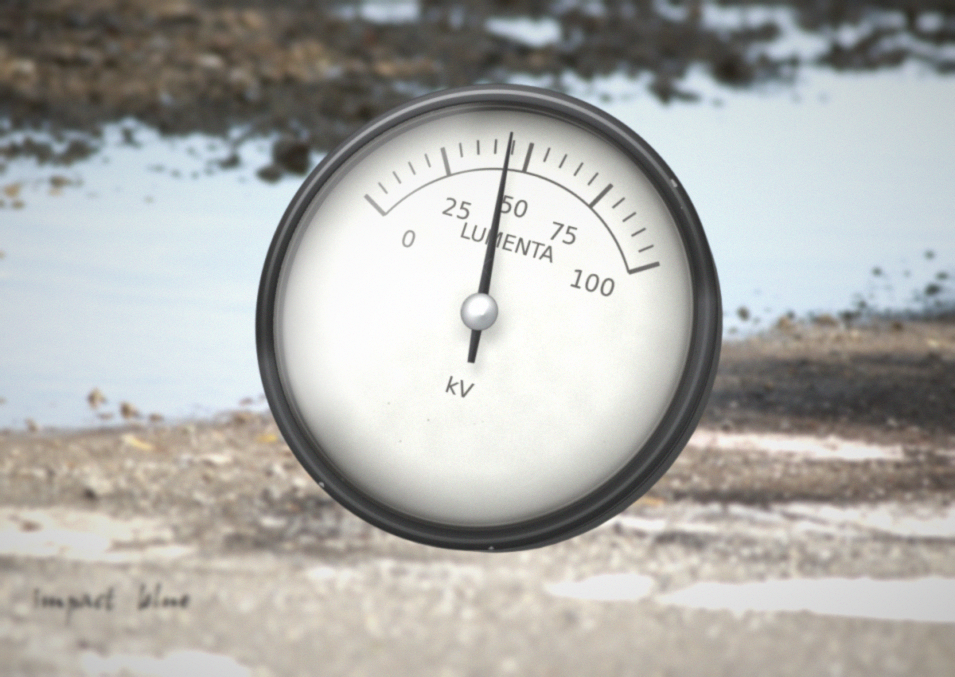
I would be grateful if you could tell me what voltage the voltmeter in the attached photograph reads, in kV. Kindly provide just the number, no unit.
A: 45
